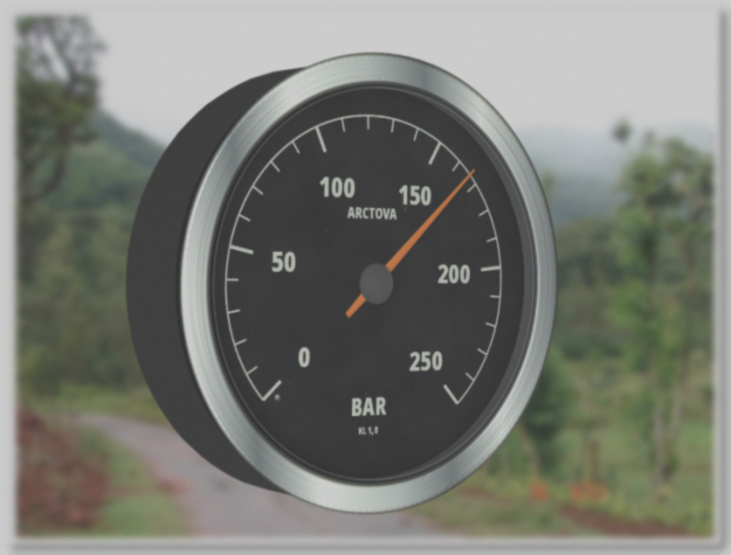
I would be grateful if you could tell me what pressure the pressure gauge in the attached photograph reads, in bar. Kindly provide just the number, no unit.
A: 165
